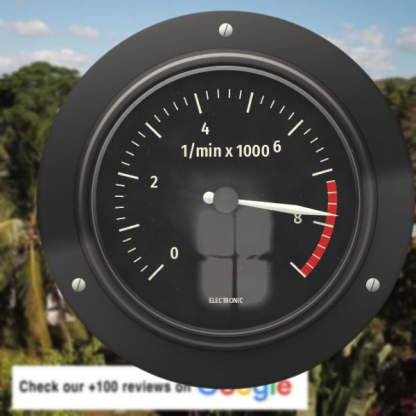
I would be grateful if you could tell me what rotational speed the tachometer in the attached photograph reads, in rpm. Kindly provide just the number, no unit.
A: 7800
